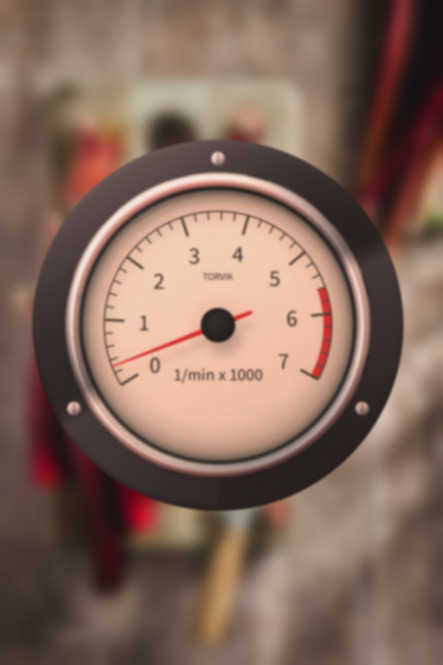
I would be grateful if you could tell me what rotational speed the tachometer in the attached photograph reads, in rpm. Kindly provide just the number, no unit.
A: 300
